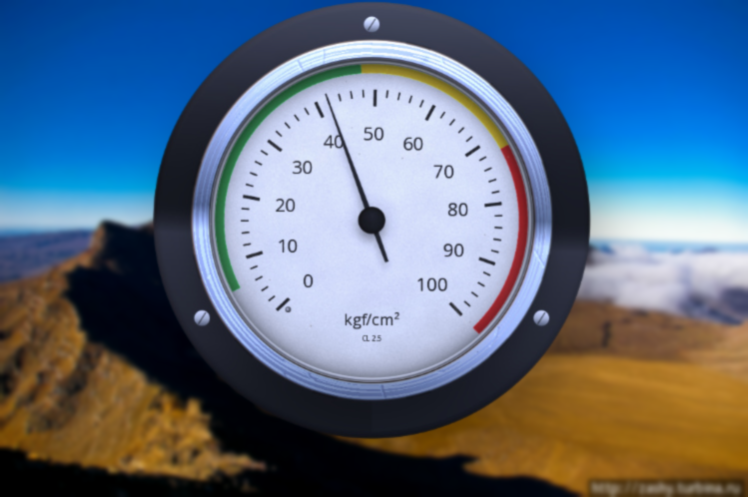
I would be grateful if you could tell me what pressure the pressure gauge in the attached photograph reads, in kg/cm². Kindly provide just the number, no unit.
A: 42
